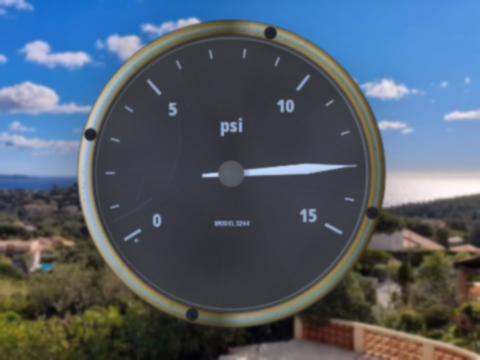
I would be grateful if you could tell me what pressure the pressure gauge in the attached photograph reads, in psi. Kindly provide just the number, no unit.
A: 13
